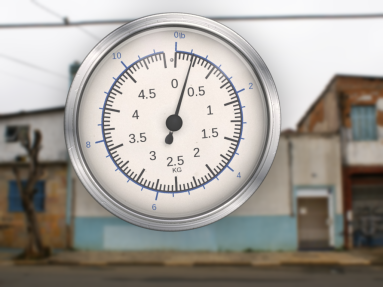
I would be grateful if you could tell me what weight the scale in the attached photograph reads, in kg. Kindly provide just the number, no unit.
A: 0.2
